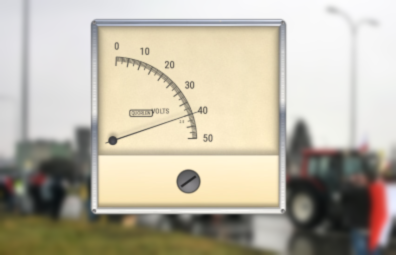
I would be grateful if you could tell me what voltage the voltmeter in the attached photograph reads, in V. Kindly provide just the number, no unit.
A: 40
